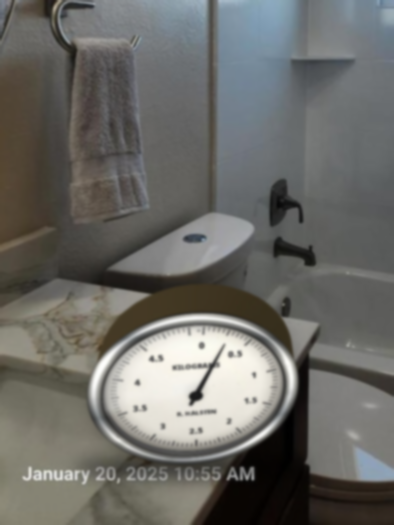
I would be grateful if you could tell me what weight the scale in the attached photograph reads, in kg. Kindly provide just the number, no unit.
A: 0.25
